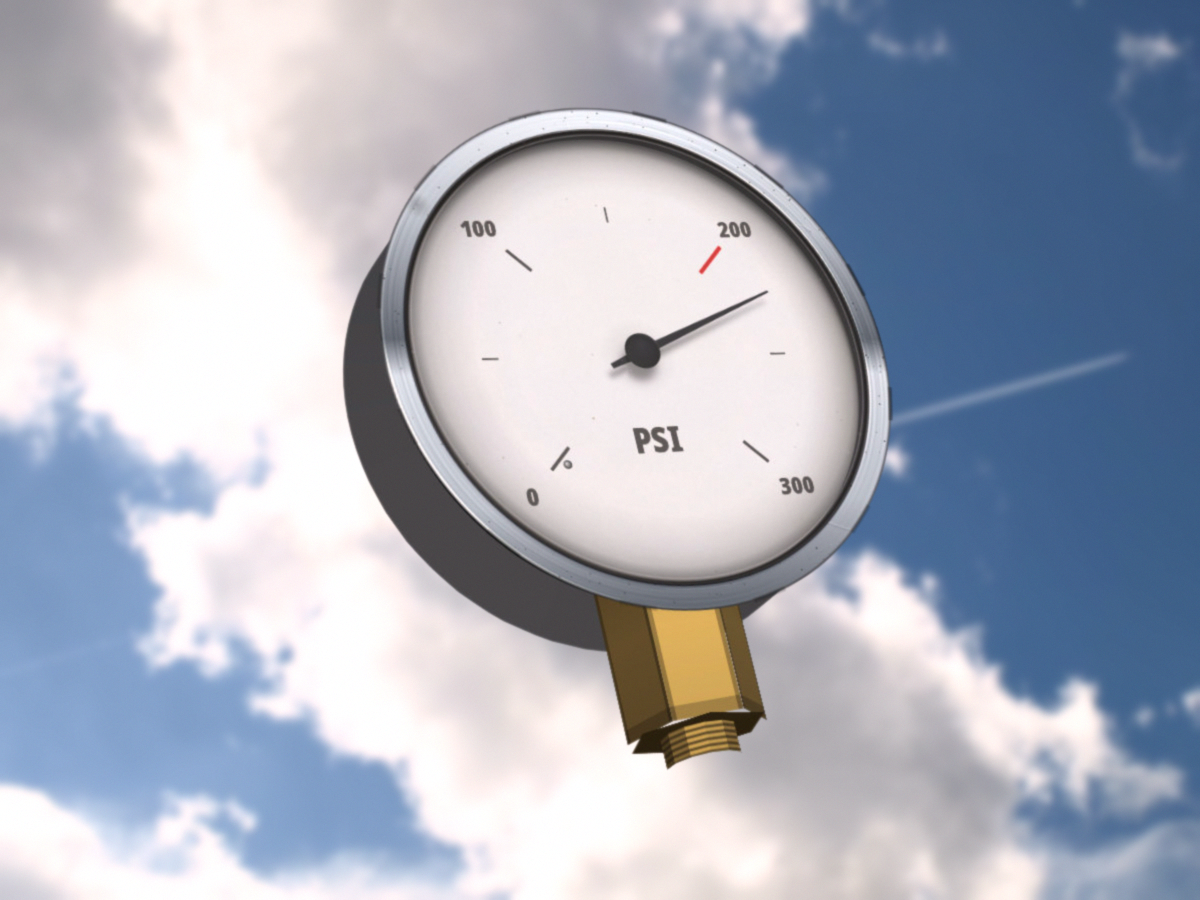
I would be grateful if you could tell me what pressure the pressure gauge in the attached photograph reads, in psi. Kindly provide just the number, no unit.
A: 225
